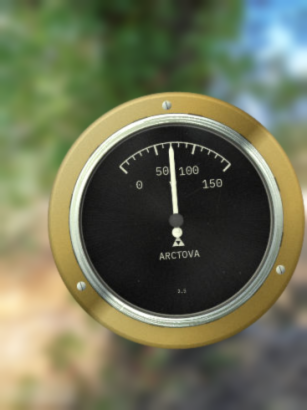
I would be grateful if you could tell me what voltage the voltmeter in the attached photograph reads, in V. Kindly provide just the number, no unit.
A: 70
